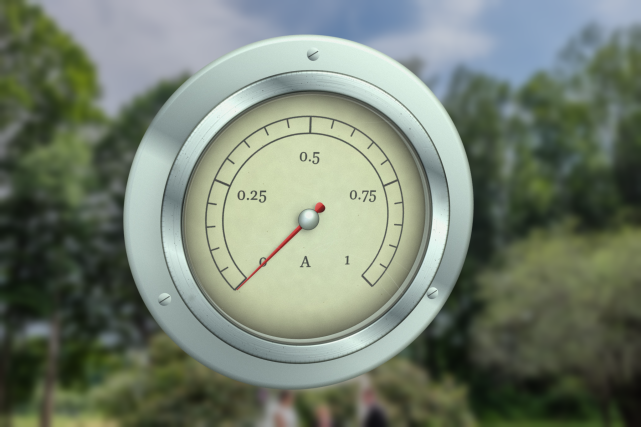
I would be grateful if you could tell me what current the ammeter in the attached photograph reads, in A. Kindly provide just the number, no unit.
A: 0
